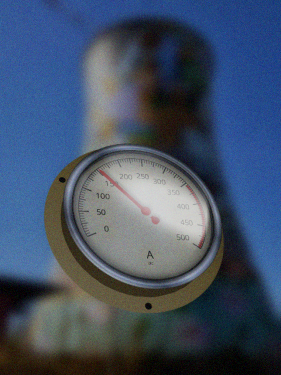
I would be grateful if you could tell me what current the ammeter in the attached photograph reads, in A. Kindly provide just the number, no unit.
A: 150
